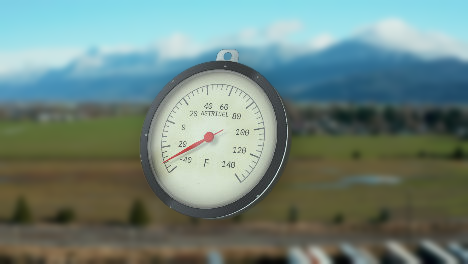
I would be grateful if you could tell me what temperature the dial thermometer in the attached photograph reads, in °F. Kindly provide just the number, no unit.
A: -32
